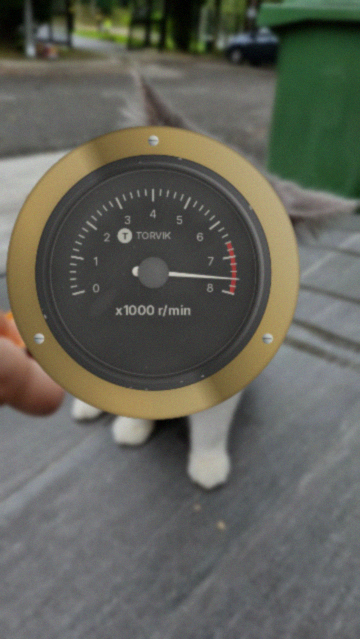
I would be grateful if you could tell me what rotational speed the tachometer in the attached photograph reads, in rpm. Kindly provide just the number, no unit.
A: 7600
